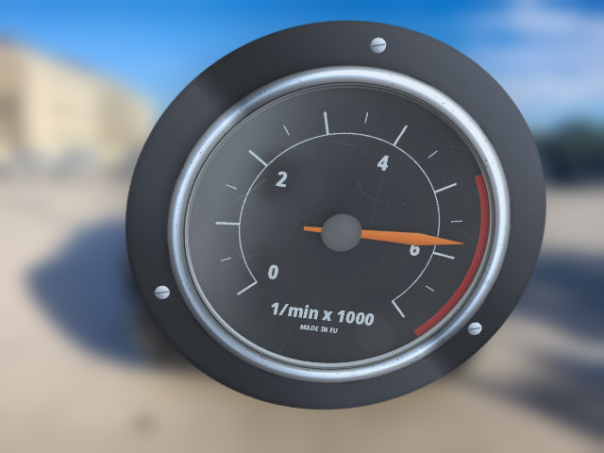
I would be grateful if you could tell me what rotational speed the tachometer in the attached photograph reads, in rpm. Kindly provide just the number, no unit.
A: 5750
